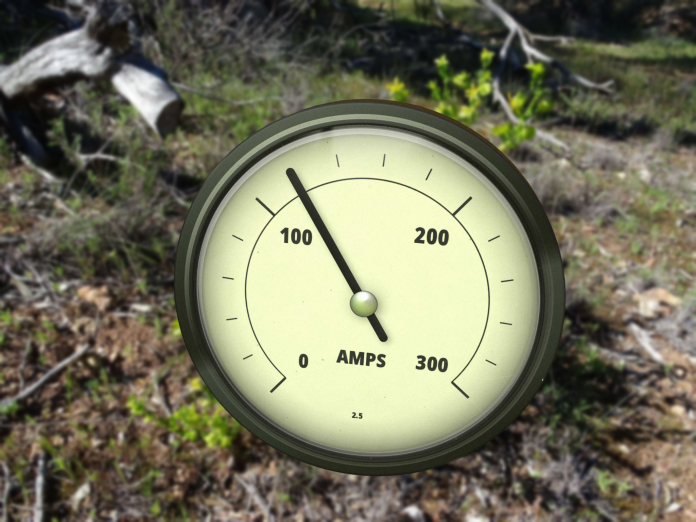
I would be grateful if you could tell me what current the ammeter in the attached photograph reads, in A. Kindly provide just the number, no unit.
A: 120
